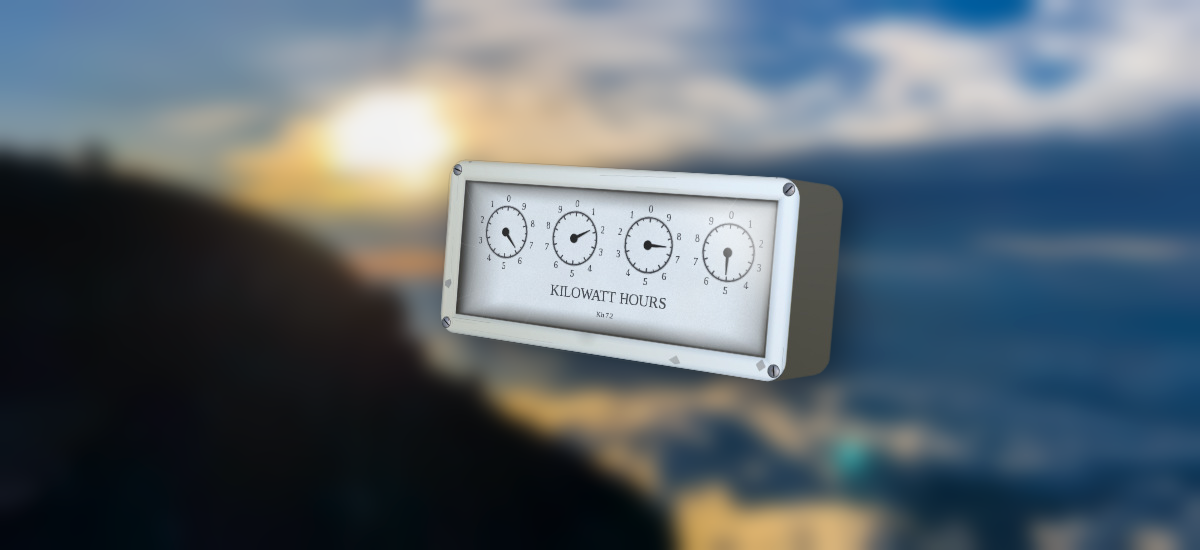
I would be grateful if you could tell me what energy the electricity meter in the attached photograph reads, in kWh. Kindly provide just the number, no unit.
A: 6175
